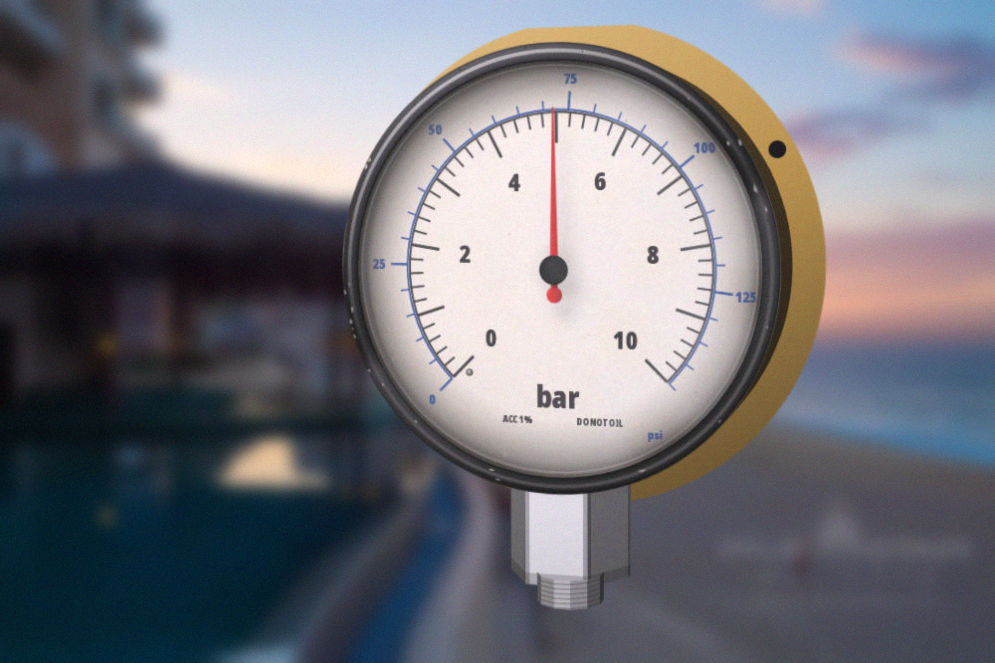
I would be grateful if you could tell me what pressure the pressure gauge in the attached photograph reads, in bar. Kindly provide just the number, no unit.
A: 5
